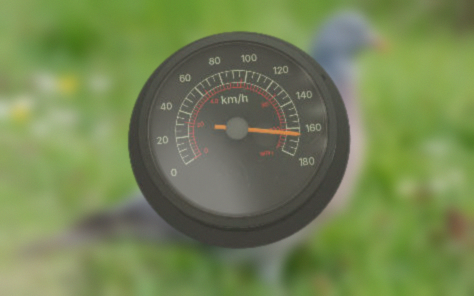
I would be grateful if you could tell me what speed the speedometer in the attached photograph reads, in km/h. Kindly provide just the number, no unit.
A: 165
